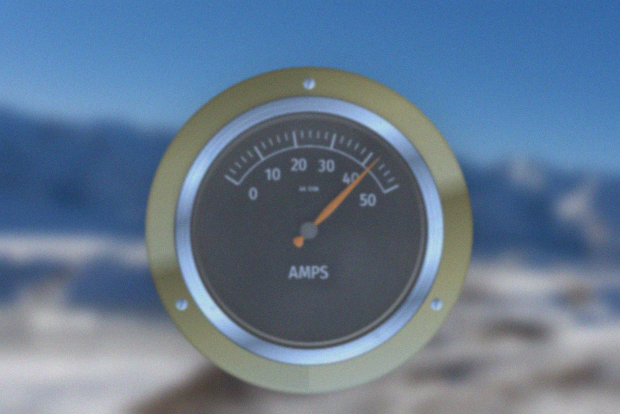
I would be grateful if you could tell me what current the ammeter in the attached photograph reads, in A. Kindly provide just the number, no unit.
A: 42
